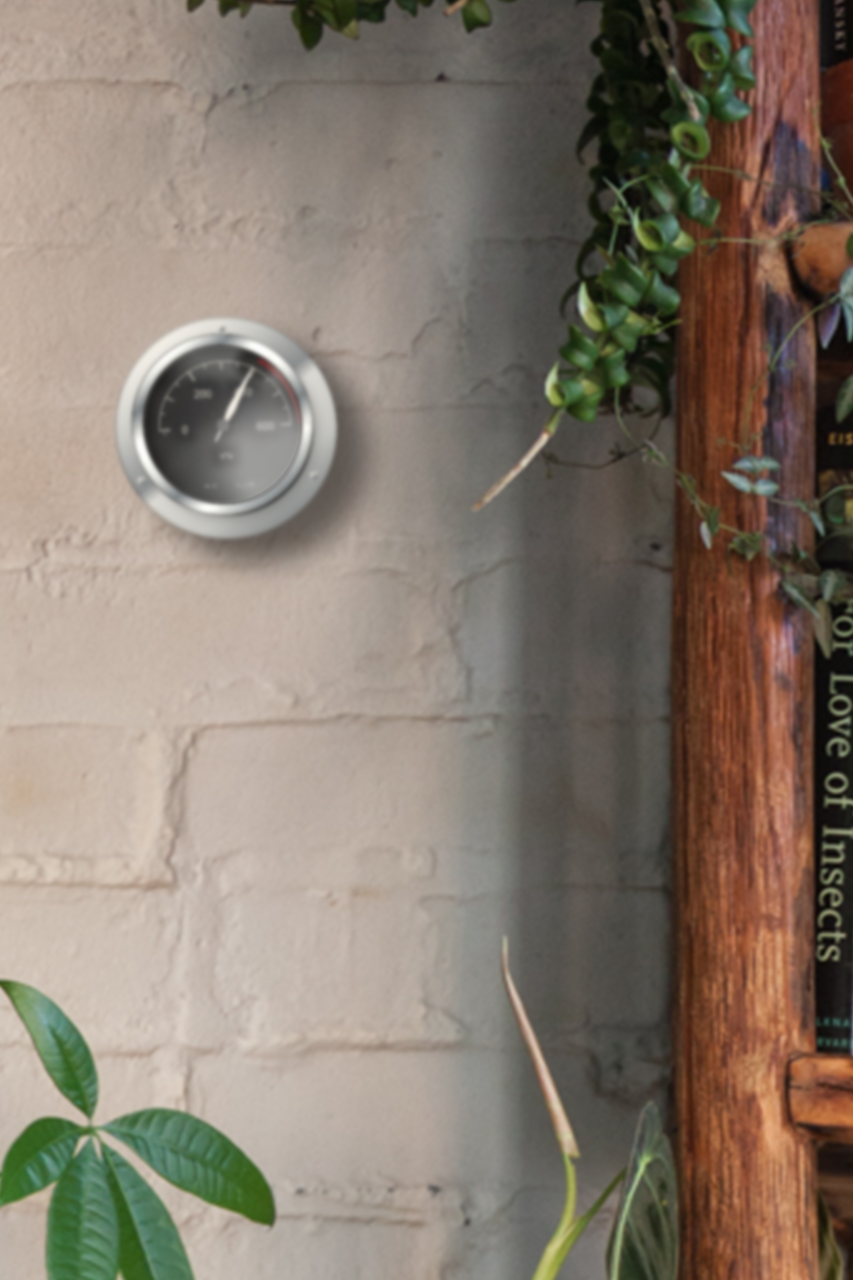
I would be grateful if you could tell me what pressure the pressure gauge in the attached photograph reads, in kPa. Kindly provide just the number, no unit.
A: 400
